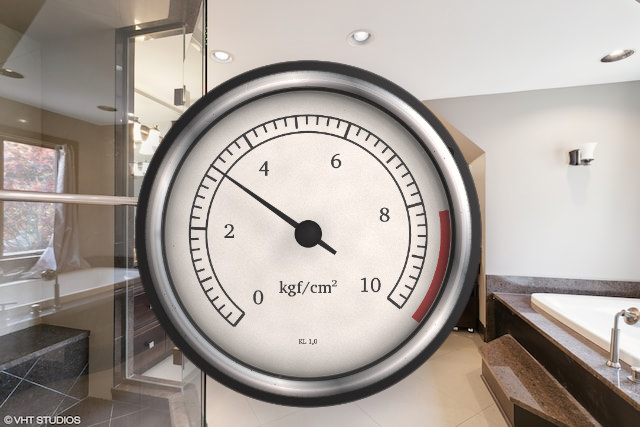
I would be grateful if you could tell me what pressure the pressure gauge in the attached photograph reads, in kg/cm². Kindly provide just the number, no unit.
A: 3.2
